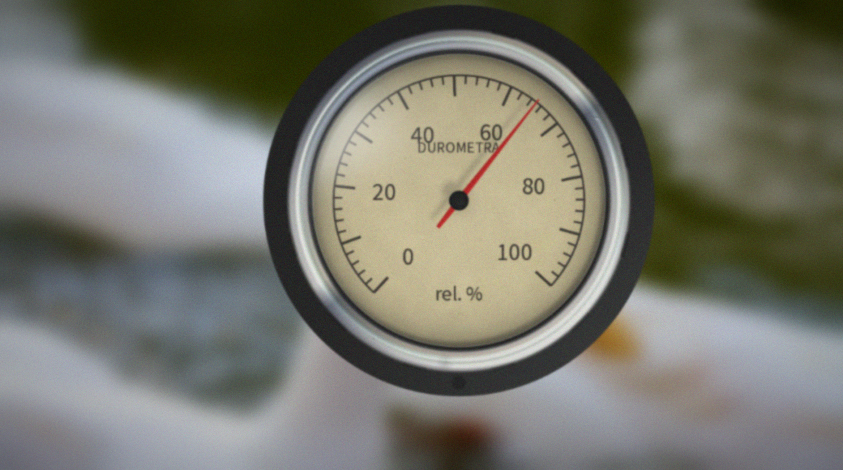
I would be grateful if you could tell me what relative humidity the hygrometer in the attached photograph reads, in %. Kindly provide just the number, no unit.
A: 65
